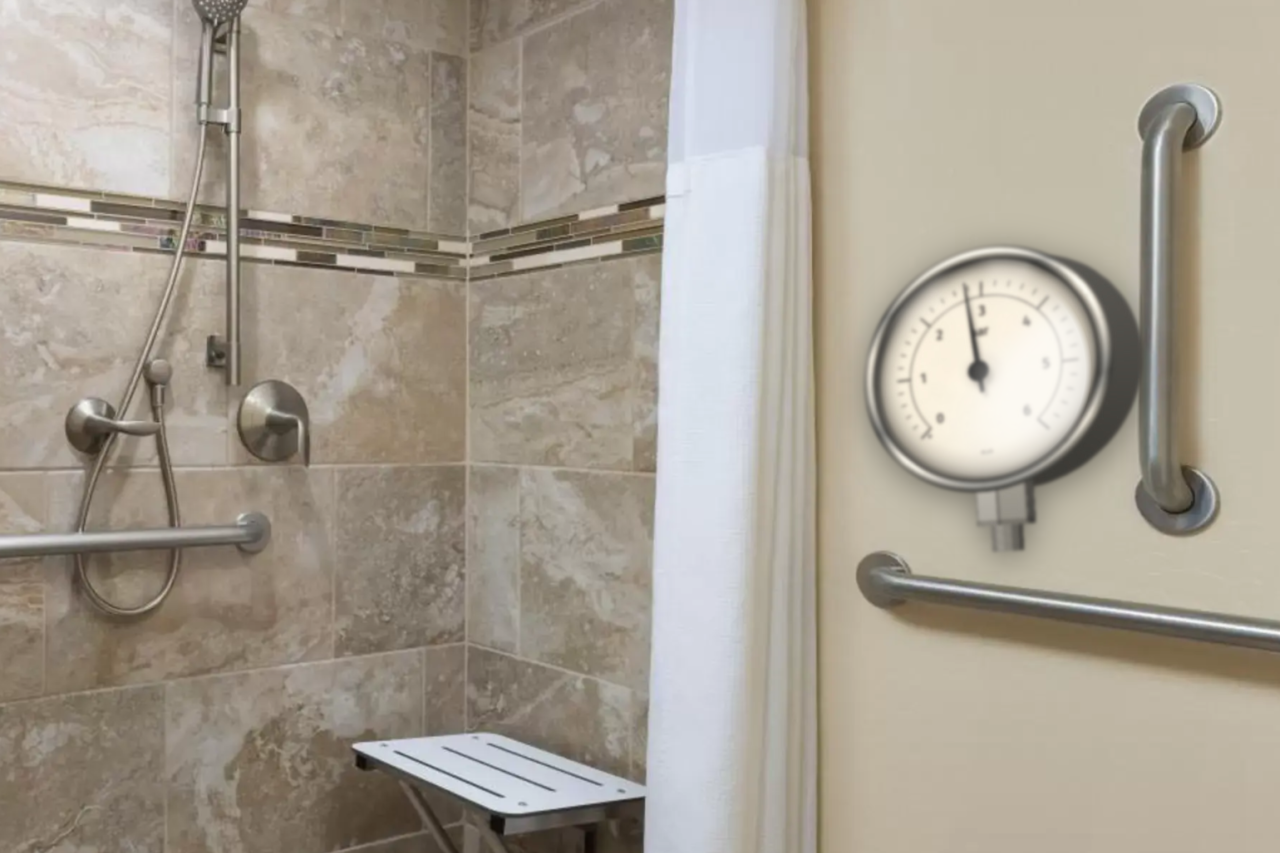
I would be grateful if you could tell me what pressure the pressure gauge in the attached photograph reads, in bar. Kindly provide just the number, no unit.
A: 2.8
